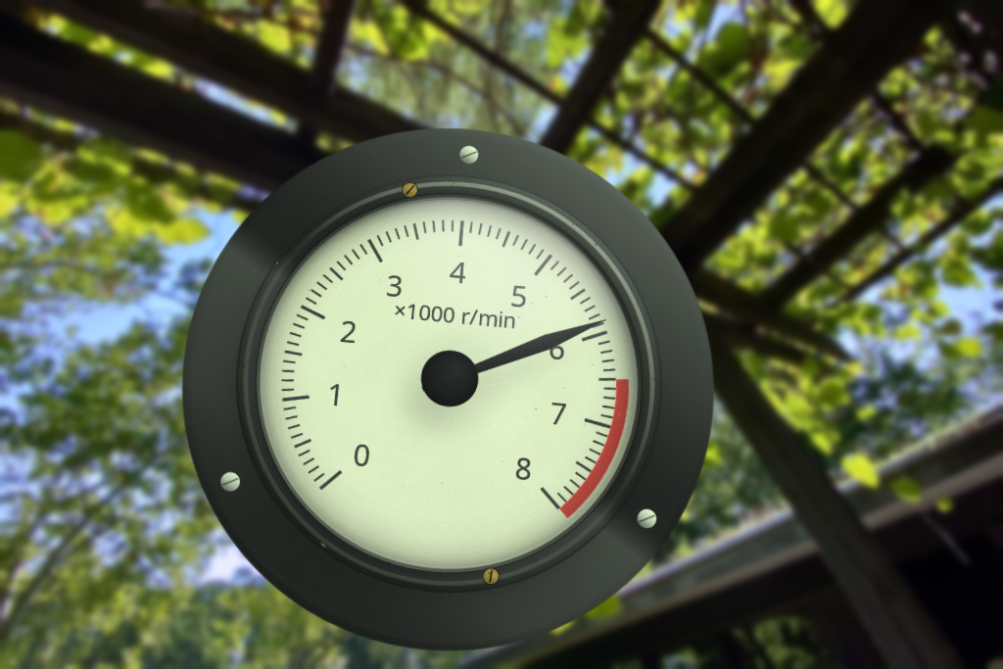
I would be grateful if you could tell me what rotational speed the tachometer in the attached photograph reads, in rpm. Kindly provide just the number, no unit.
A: 5900
